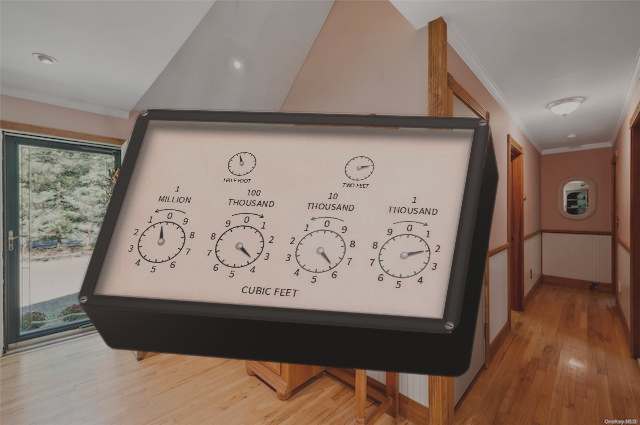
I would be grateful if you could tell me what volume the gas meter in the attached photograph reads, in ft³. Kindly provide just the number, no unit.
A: 36200
